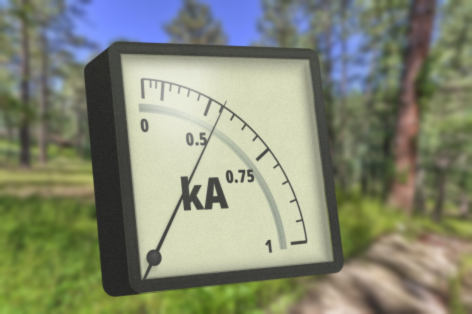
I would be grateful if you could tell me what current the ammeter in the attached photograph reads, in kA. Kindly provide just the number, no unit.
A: 0.55
